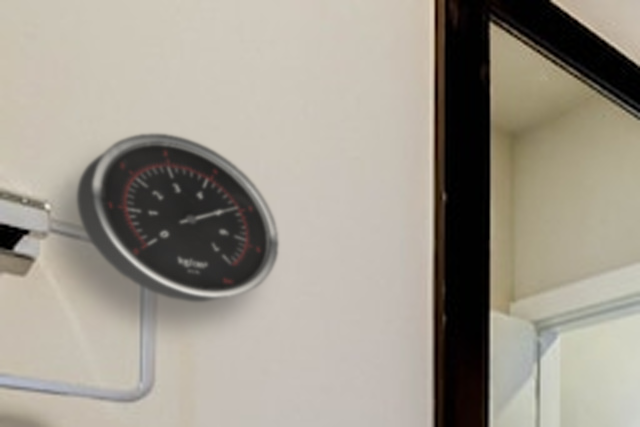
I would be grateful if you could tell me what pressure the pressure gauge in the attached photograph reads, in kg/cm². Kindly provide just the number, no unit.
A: 5
